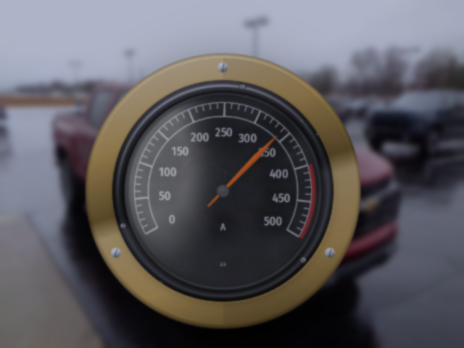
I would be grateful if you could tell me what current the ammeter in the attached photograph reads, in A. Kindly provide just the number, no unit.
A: 340
